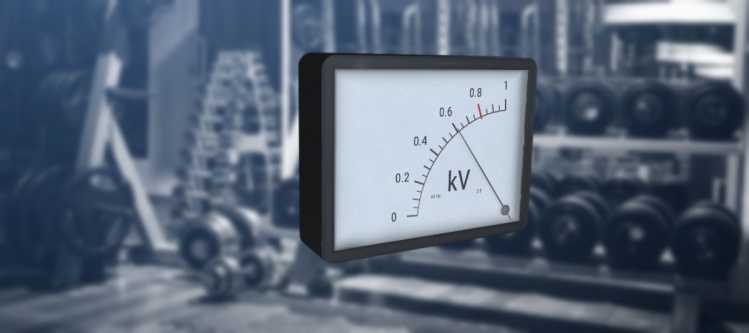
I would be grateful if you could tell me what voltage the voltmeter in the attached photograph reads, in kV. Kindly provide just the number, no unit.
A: 0.6
